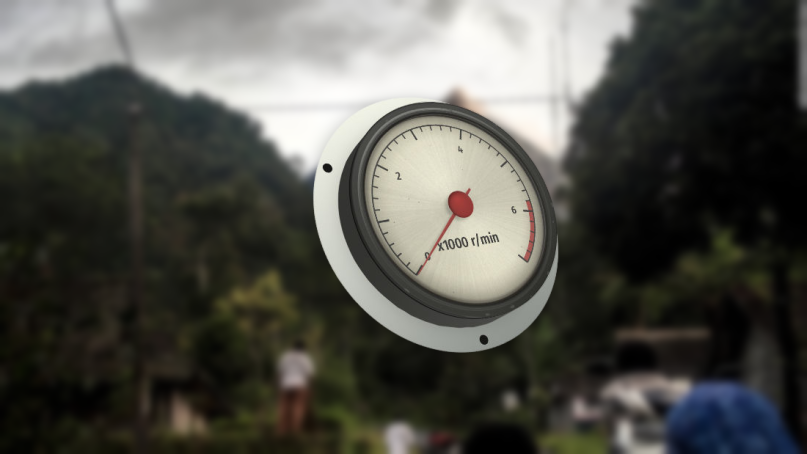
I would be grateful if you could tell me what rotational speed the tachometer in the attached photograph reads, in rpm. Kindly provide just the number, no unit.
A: 0
